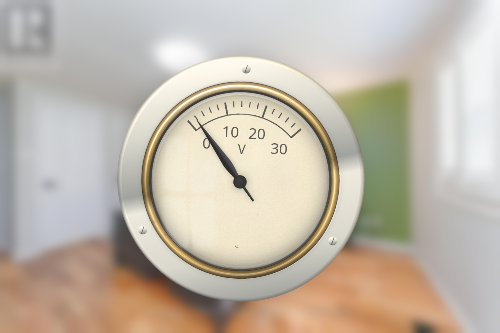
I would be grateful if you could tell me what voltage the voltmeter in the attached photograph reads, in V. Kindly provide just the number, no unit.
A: 2
